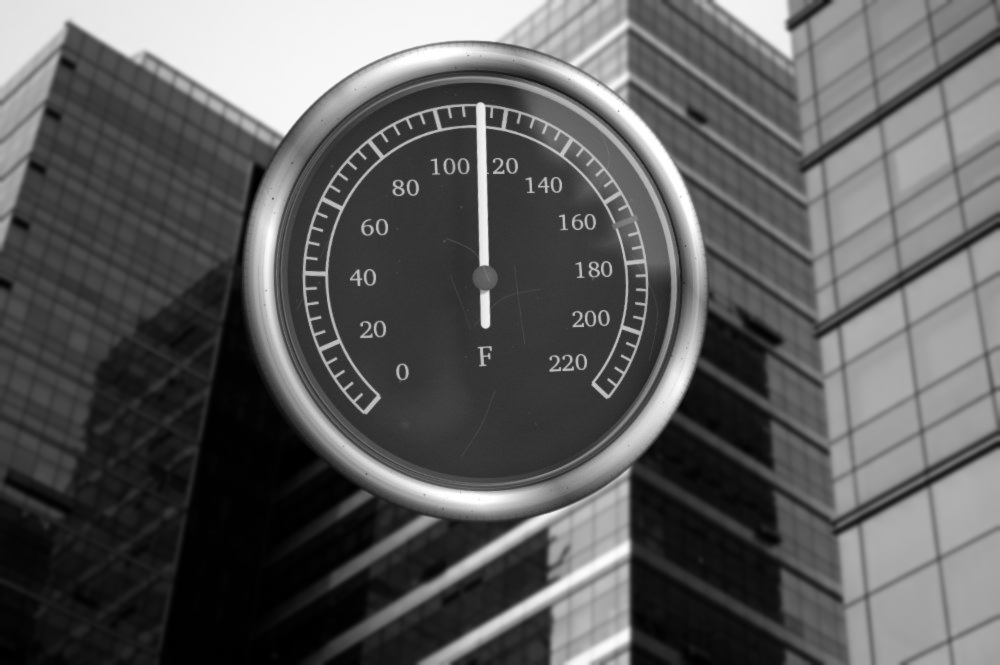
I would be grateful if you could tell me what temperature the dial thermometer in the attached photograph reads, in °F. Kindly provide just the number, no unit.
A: 112
